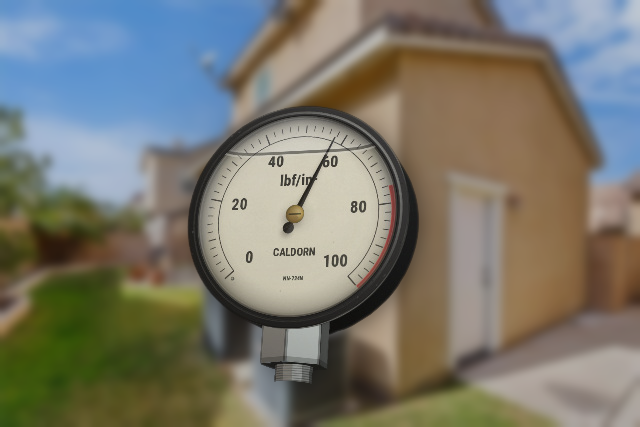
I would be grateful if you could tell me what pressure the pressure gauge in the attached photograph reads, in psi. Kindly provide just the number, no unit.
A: 58
